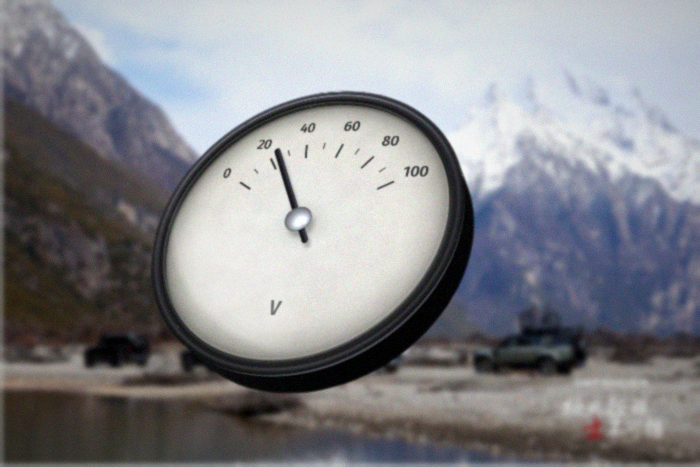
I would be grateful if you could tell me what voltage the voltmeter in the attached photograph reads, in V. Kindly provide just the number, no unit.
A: 25
